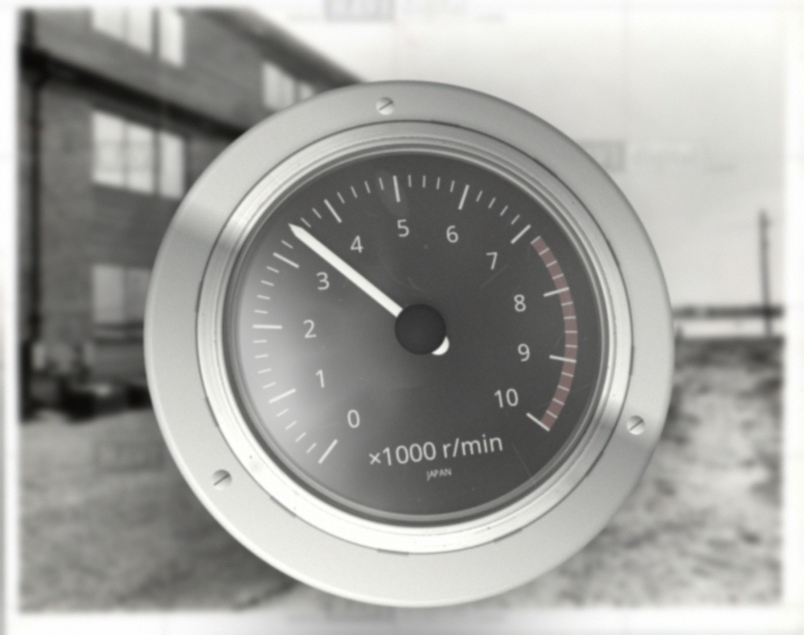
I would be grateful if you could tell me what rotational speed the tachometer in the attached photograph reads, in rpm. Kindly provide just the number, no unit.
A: 3400
